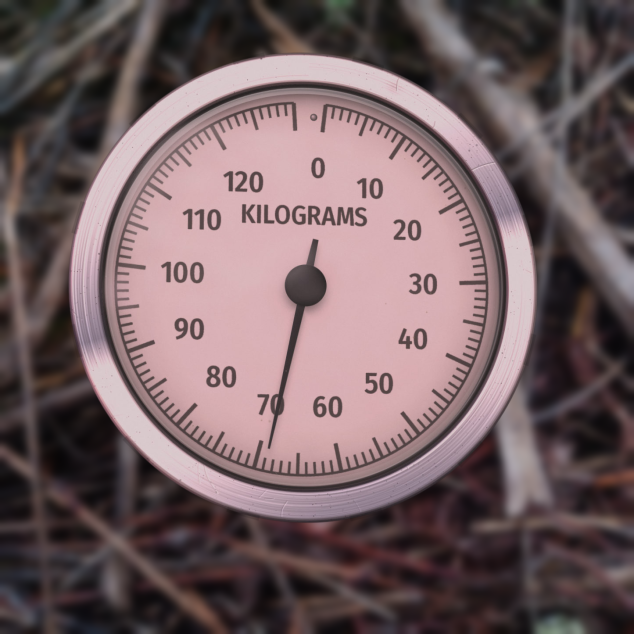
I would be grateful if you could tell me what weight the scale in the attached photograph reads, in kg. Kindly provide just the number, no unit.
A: 69
